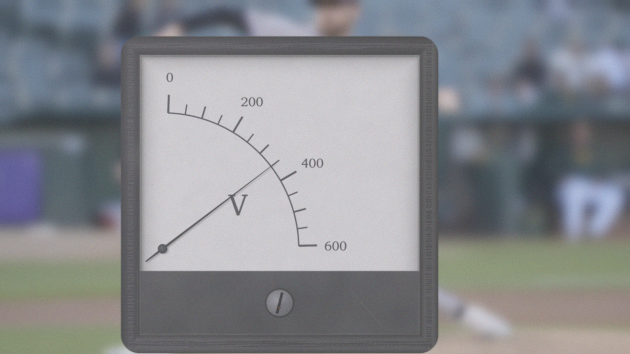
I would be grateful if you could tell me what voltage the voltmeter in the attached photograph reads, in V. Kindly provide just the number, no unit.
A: 350
